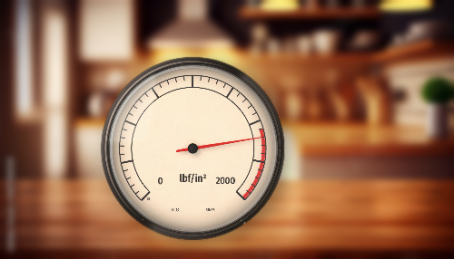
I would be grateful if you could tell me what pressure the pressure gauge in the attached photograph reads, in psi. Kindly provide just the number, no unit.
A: 1600
